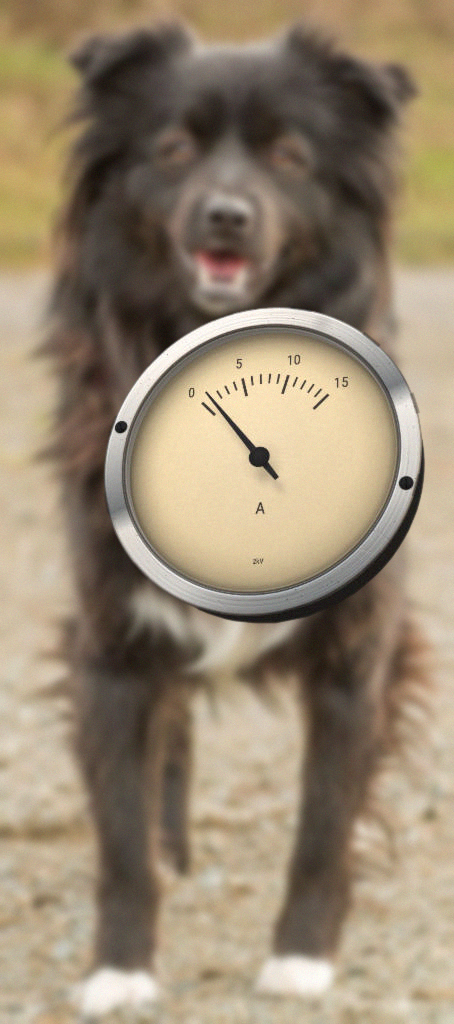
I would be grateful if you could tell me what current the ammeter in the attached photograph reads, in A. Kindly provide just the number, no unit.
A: 1
